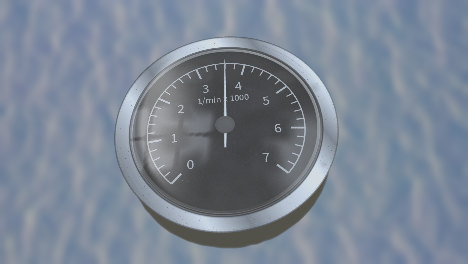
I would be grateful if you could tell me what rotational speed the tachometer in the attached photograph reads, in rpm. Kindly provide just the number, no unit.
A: 3600
